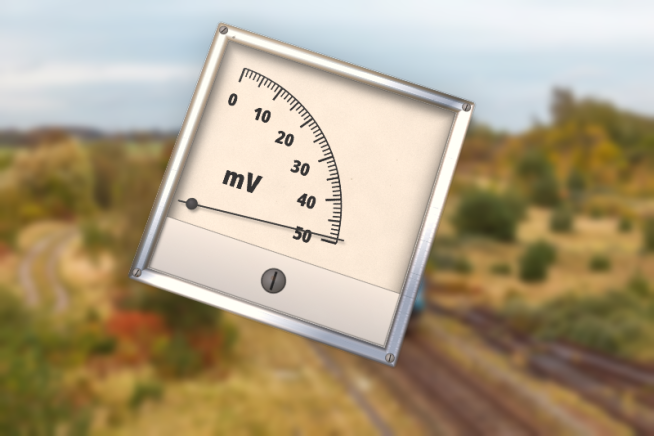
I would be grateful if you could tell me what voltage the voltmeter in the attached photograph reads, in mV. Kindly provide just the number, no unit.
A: 49
